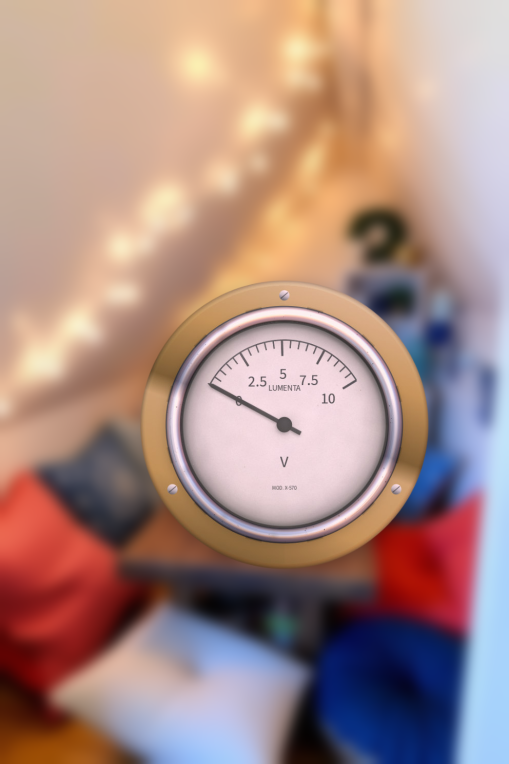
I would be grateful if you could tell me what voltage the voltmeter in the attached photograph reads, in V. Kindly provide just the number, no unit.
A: 0
